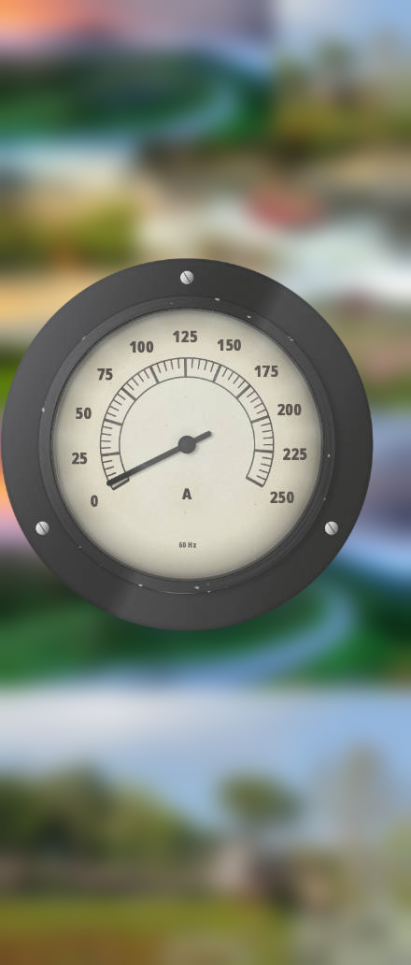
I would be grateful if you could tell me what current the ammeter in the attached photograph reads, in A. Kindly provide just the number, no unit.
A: 5
